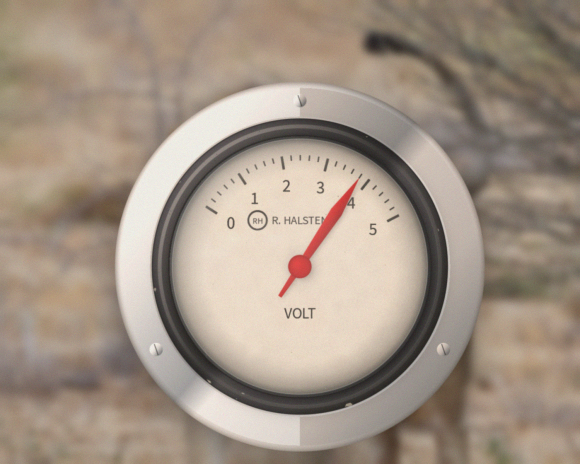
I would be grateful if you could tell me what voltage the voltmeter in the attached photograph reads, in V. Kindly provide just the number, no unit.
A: 3.8
